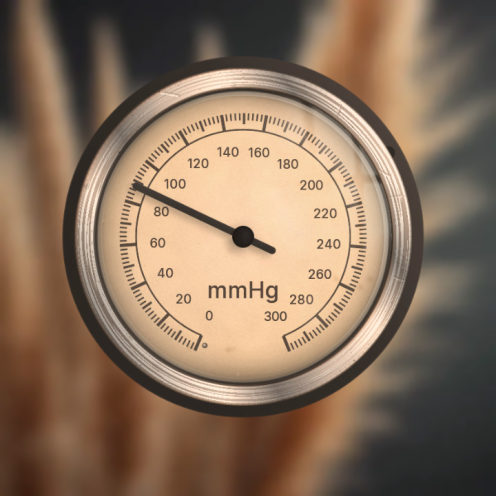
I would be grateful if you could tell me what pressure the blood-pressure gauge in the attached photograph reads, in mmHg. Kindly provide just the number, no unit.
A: 88
